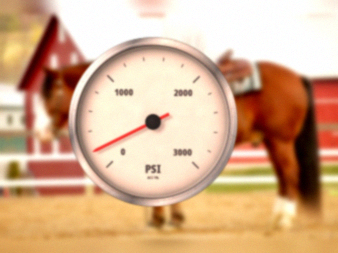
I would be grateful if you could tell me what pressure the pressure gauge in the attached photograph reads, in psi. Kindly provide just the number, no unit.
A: 200
